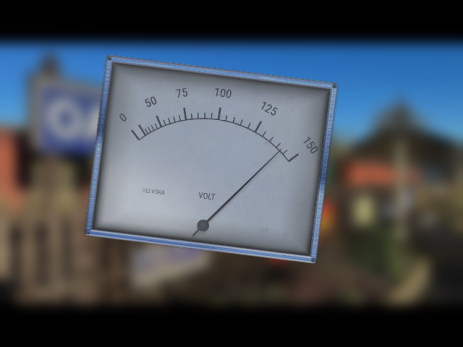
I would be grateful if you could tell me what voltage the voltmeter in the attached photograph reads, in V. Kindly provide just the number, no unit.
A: 142.5
